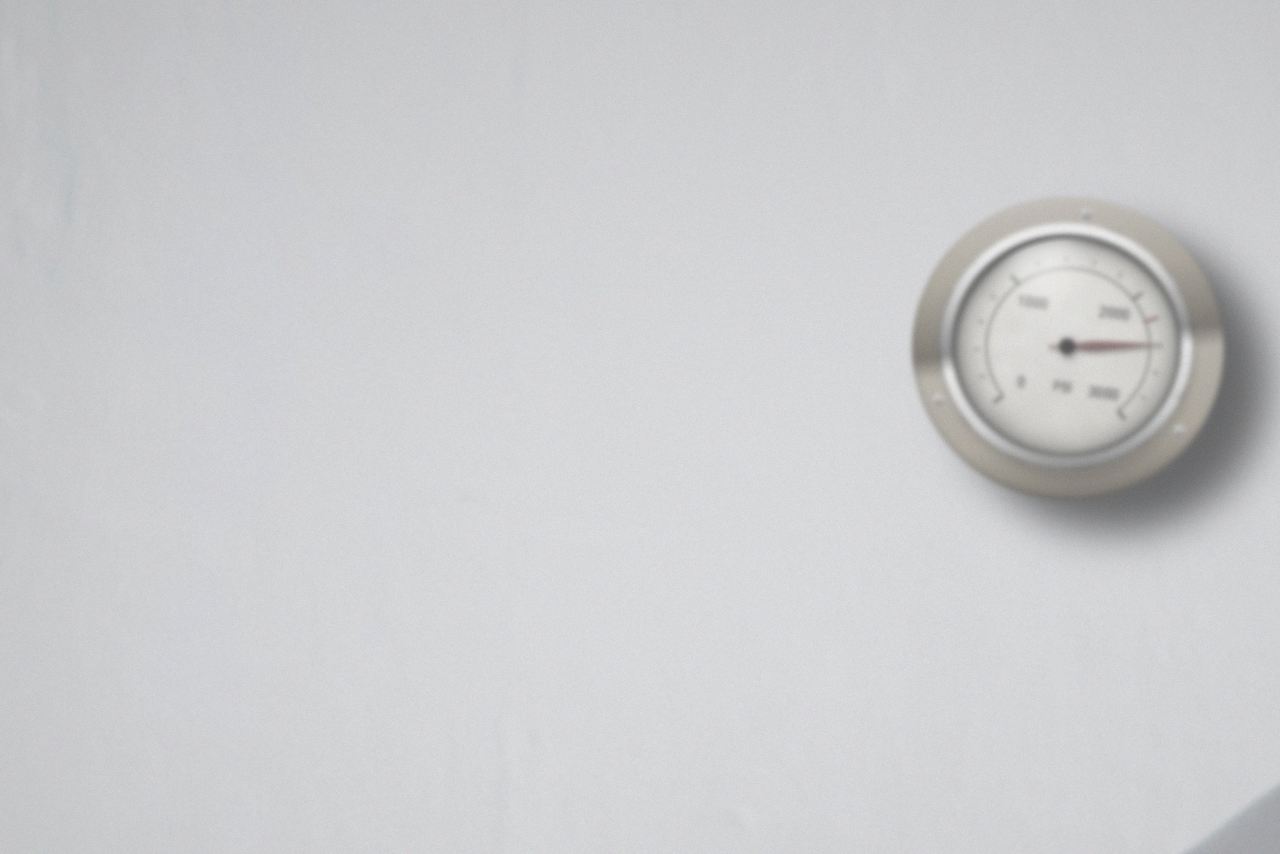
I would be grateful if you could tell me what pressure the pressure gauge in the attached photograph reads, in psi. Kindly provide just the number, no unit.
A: 2400
